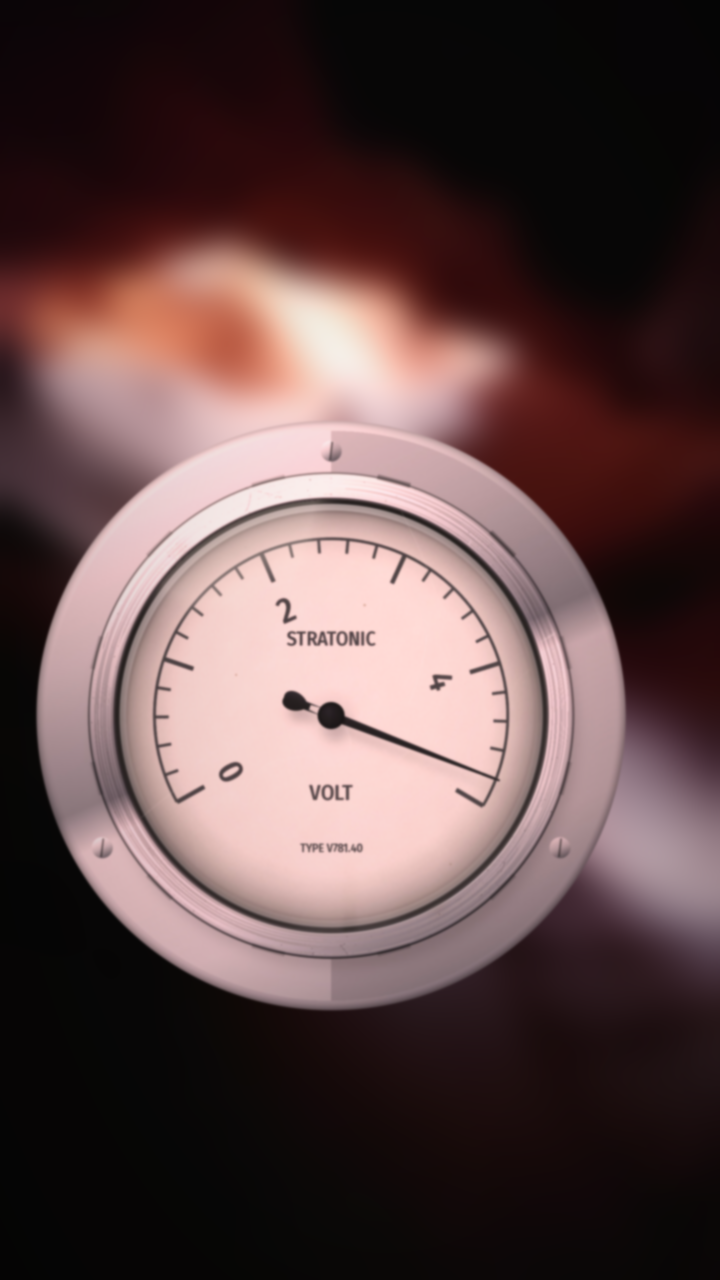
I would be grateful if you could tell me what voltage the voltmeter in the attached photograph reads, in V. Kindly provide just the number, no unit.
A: 4.8
